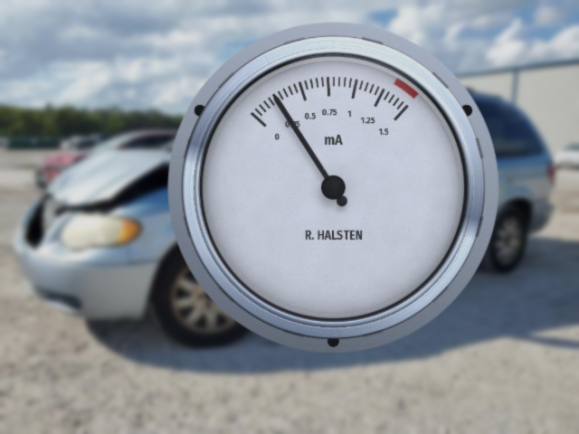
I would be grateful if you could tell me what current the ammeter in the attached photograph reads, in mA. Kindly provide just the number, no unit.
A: 0.25
